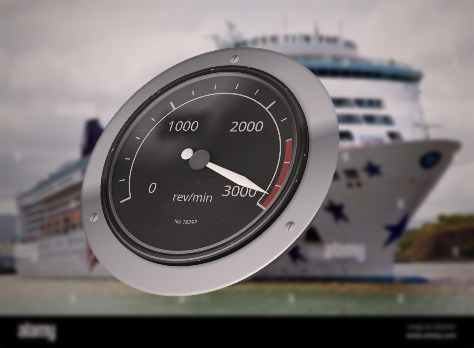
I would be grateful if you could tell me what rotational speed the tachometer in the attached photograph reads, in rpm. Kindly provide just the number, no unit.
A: 2900
